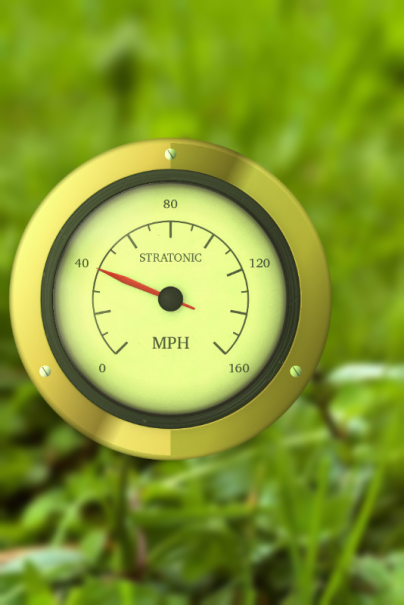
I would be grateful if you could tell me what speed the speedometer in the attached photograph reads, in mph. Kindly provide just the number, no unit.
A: 40
